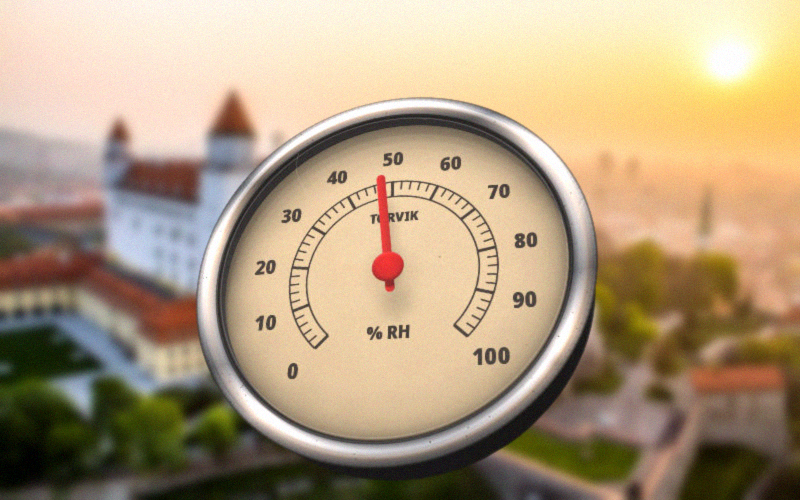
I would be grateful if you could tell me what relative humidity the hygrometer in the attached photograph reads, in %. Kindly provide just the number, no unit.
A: 48
